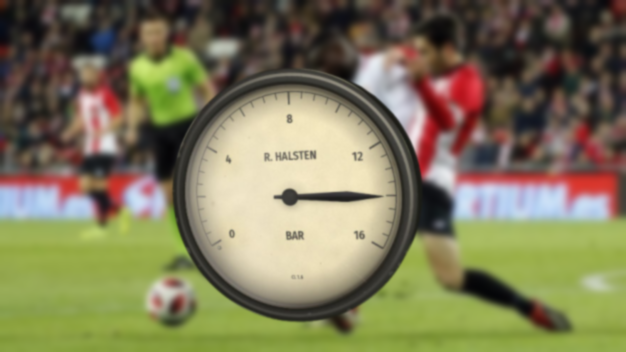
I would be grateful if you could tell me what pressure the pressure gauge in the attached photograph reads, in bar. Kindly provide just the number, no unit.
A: 14
